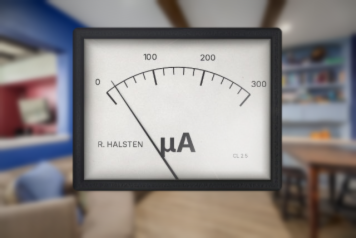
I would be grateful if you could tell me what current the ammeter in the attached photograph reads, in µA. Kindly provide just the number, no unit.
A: 20
